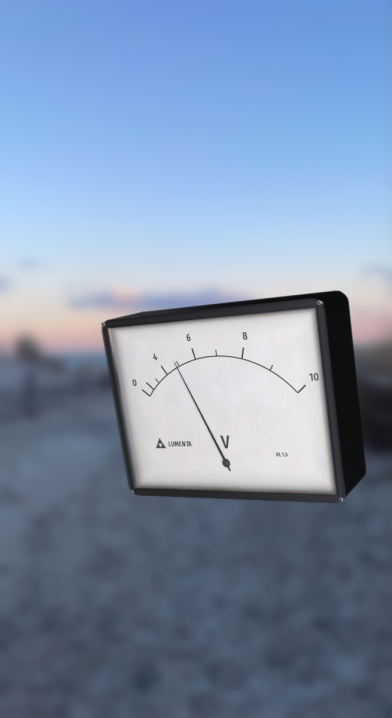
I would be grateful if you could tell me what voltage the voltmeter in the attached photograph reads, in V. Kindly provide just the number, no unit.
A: 5
